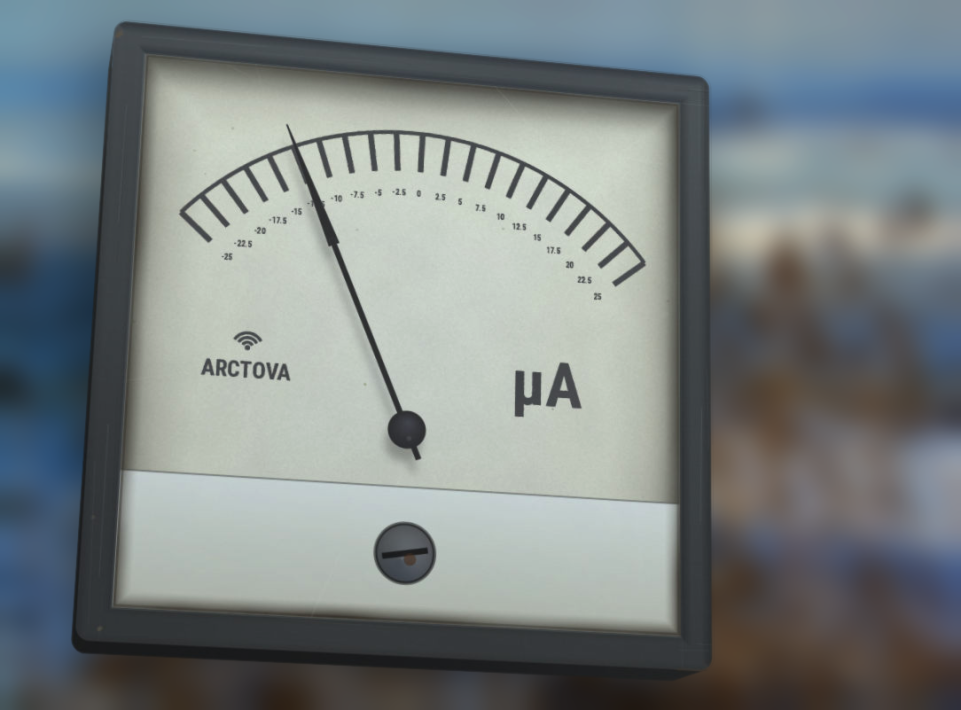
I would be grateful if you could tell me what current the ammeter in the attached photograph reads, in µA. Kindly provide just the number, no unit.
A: -12.5
